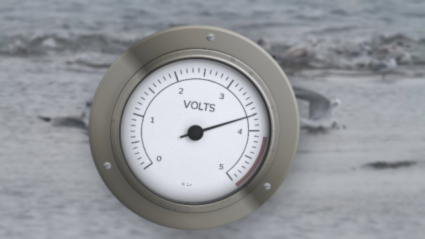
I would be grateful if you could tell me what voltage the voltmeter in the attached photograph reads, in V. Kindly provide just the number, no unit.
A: 3.7
